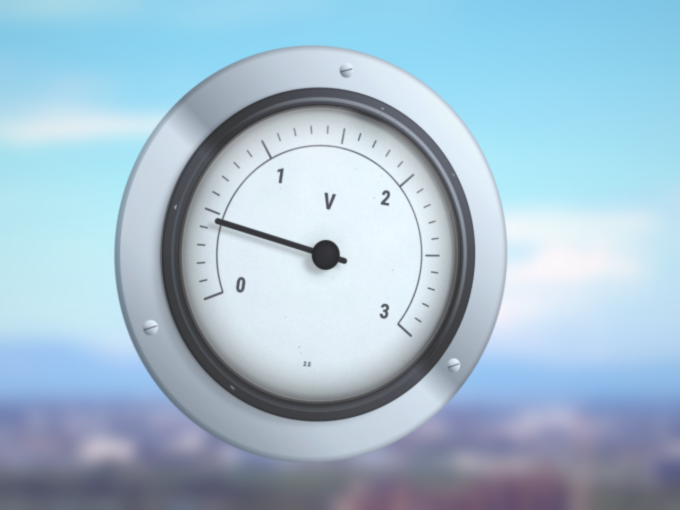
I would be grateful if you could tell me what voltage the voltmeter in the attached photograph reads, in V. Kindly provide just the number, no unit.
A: 0.45
